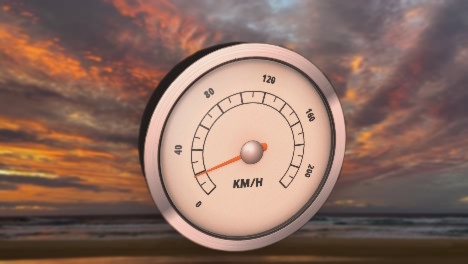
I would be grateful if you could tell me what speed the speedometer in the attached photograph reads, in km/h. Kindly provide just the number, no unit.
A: 20
